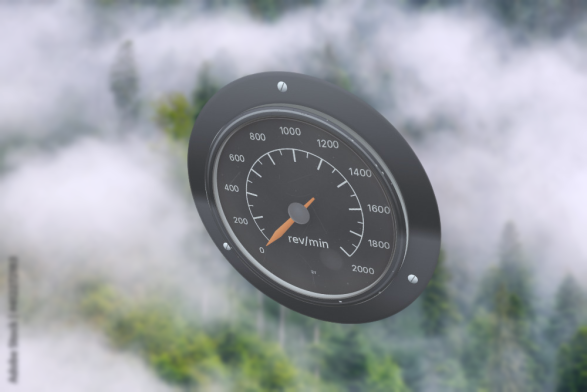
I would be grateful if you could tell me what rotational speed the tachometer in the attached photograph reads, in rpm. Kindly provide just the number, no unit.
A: 0
